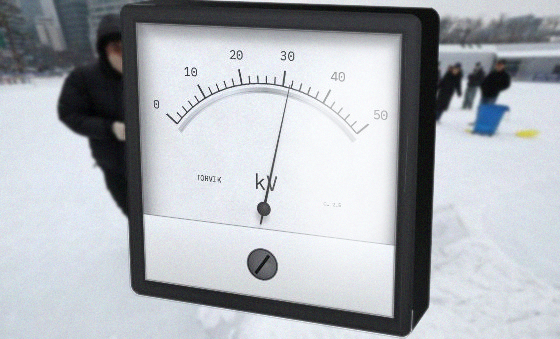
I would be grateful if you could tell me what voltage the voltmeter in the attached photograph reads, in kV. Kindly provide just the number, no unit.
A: 32
